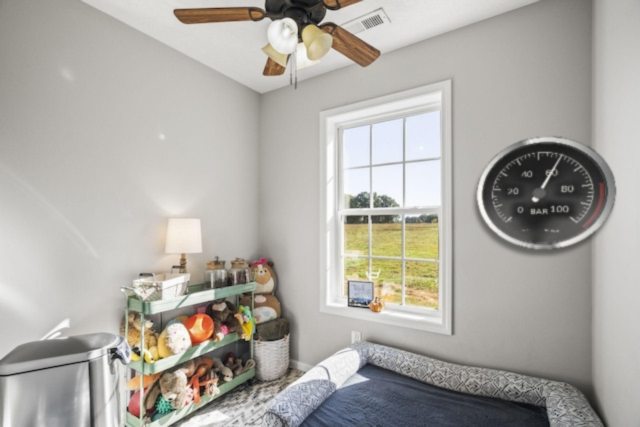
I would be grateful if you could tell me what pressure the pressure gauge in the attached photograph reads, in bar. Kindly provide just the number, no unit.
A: 60
